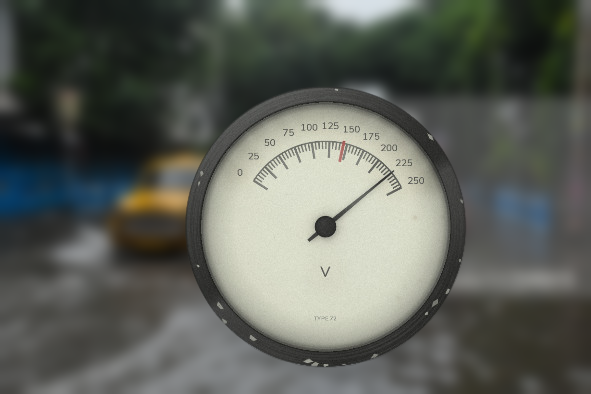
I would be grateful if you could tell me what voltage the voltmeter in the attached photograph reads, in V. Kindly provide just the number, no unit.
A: 225
